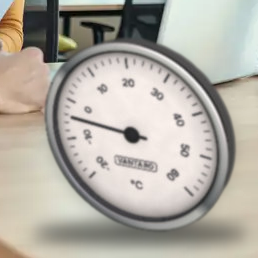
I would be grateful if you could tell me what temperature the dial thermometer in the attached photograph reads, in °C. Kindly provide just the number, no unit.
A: -4
